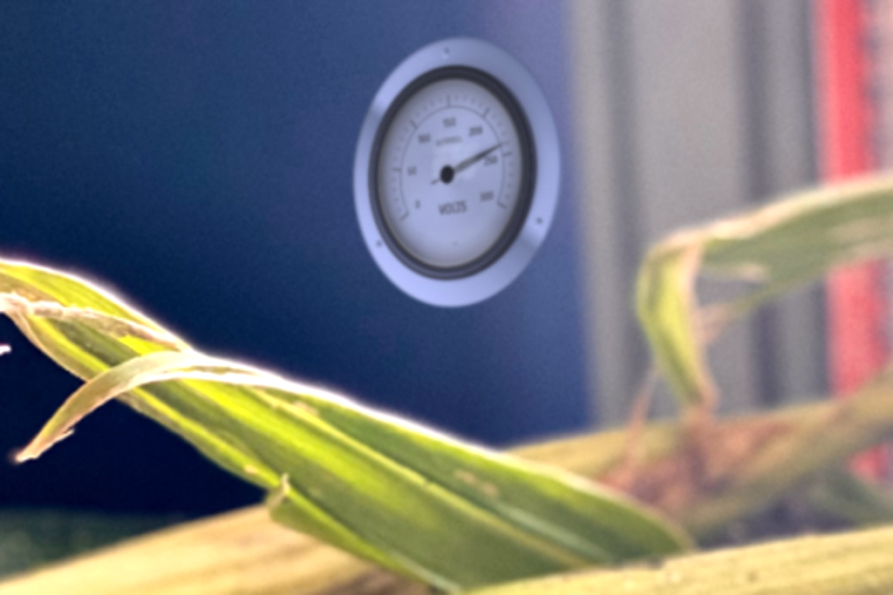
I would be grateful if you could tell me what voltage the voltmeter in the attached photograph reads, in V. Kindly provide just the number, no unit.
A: 240
